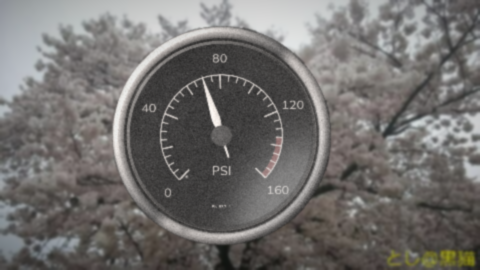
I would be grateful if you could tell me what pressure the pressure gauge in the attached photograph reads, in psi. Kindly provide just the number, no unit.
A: 70
